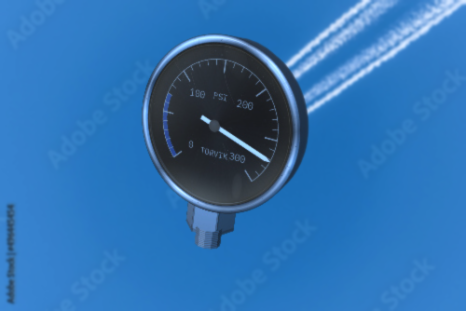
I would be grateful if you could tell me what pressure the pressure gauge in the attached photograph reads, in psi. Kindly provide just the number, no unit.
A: 270
